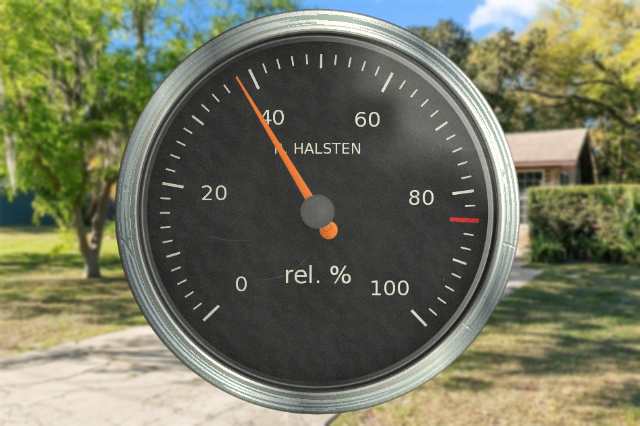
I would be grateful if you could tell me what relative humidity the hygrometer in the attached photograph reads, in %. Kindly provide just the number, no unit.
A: 38
